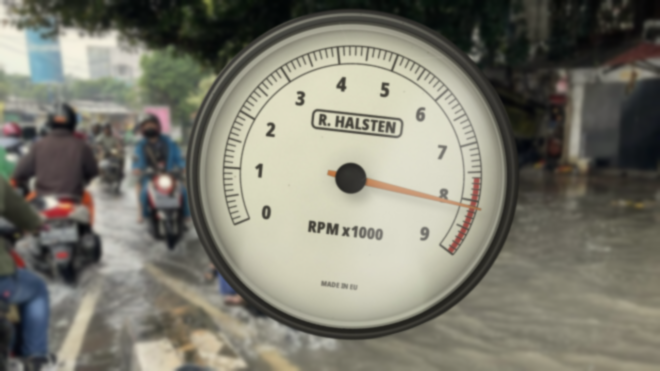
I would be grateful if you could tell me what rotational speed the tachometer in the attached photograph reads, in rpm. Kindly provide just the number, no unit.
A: 8100
